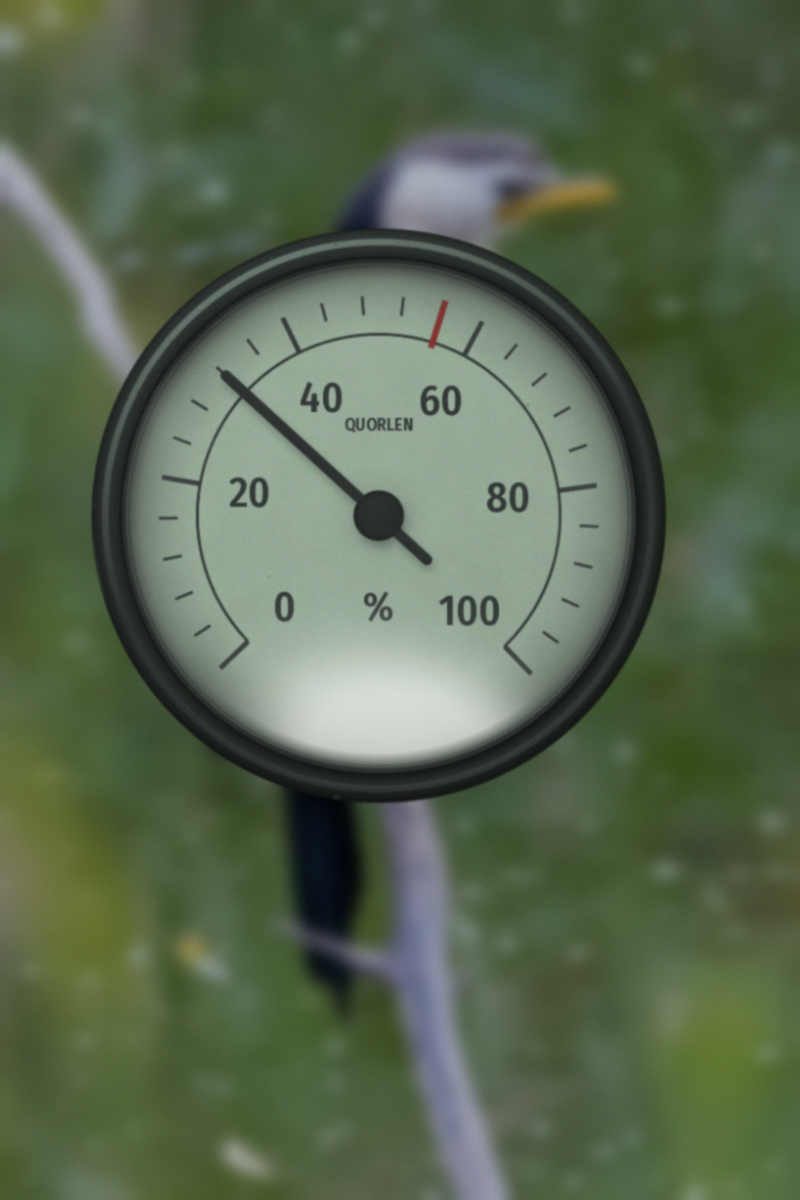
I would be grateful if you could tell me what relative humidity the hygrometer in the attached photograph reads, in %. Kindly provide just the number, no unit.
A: 32
